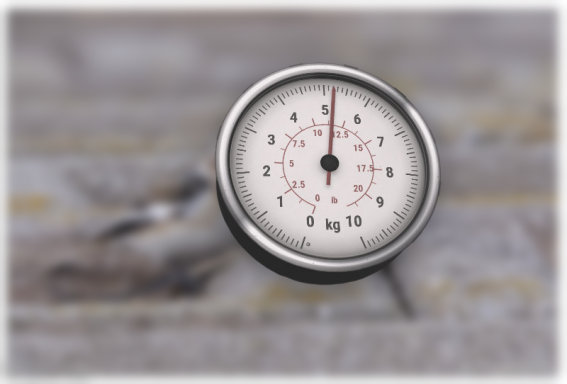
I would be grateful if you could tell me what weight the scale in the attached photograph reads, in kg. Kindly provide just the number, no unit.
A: 5.2
